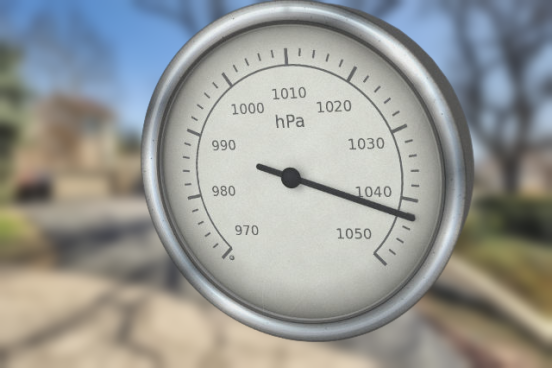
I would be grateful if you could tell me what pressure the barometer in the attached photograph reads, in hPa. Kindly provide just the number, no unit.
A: 1042
